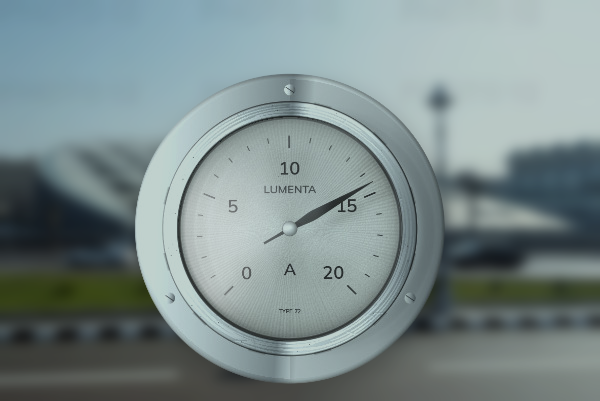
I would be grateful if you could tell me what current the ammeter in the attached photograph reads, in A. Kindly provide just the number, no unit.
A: 14.5
